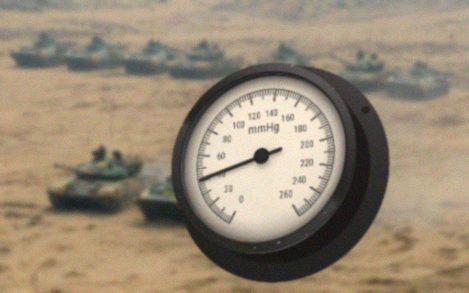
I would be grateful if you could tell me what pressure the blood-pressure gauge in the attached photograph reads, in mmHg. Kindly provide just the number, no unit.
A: 40
